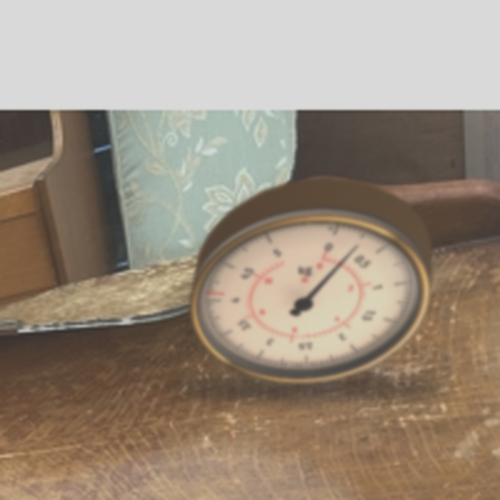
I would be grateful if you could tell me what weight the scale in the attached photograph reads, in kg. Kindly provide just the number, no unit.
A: 0.25
